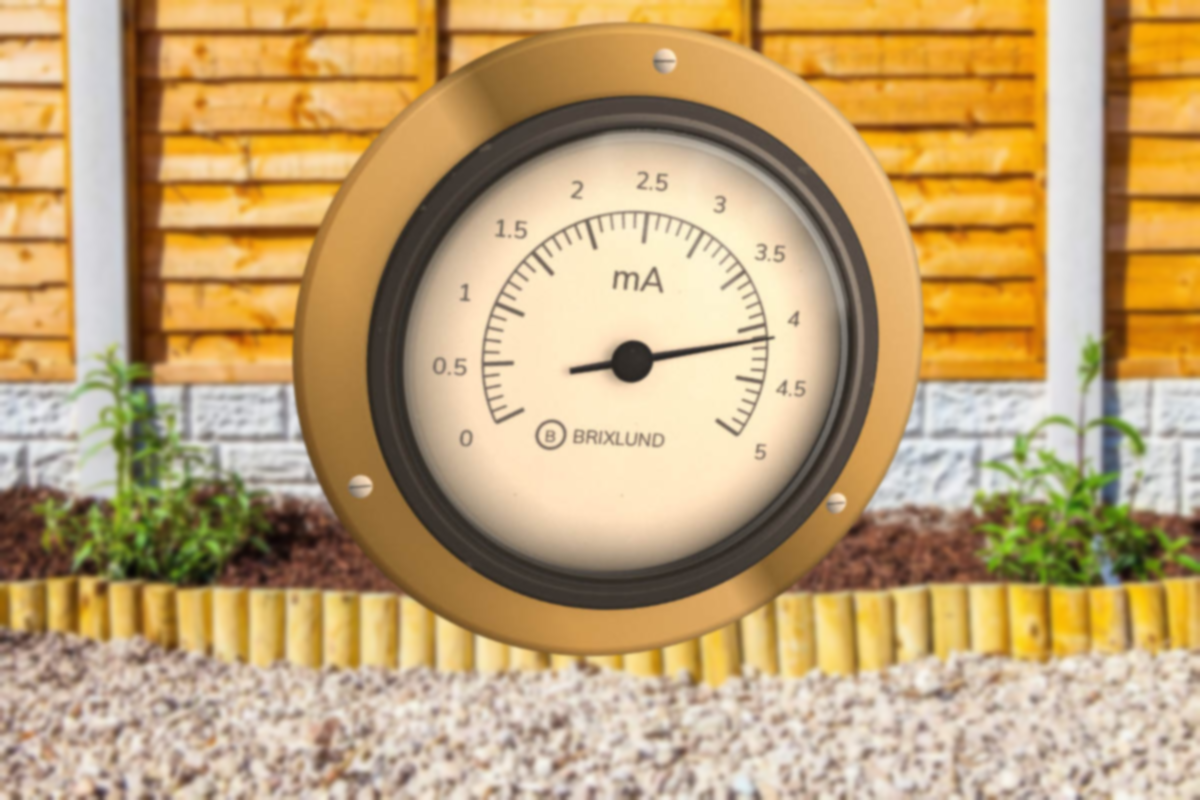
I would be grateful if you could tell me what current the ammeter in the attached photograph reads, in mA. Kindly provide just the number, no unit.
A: 4.1
